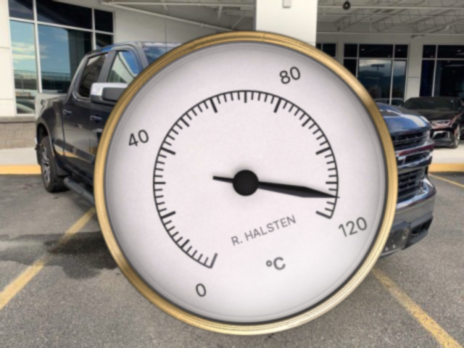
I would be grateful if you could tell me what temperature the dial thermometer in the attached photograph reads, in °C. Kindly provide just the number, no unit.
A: 114
